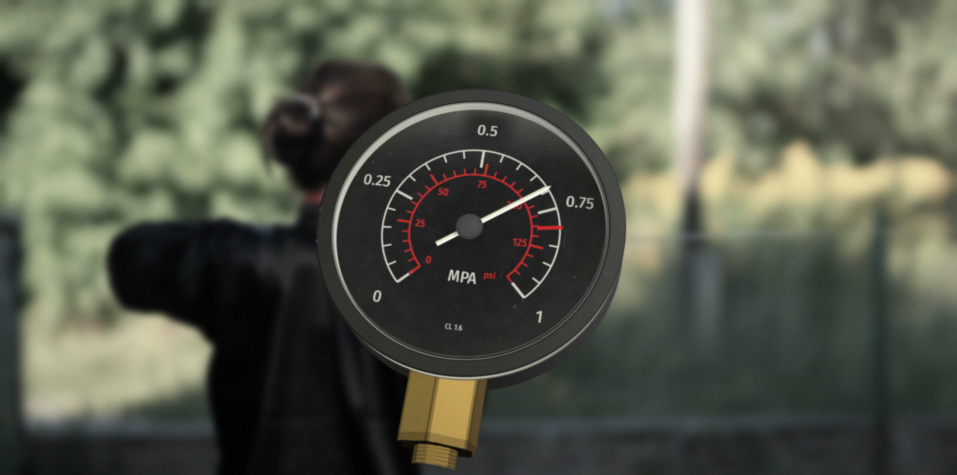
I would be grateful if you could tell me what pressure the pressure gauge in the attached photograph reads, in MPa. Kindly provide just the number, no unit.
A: 0.7
